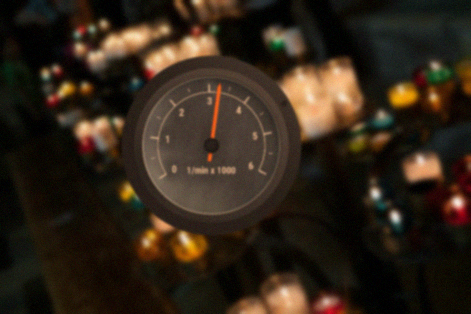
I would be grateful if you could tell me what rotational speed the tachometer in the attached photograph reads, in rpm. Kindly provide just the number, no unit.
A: 3250
